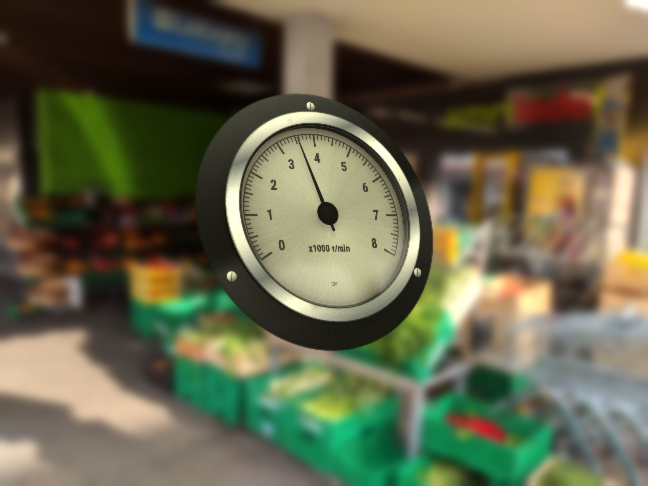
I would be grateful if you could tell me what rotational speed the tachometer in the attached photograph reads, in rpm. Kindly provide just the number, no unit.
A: 3500
